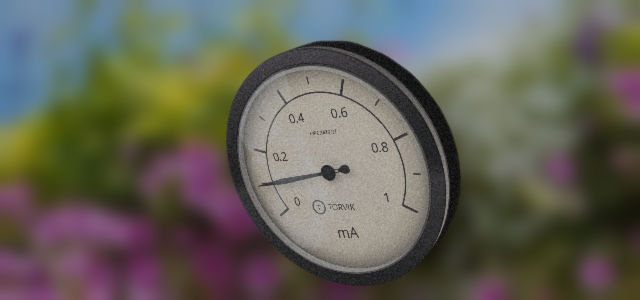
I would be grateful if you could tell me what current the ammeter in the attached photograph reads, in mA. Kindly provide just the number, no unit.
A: 0.1
